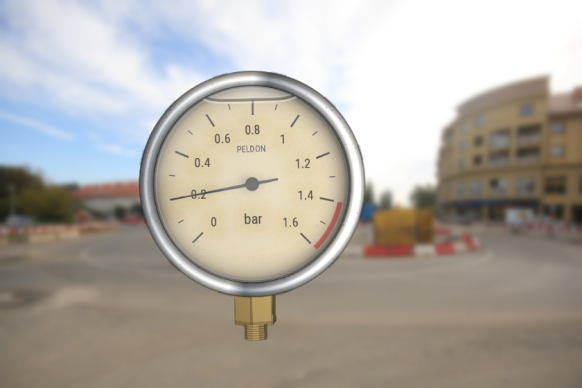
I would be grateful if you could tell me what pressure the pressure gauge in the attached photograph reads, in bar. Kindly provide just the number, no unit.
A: 0.2
